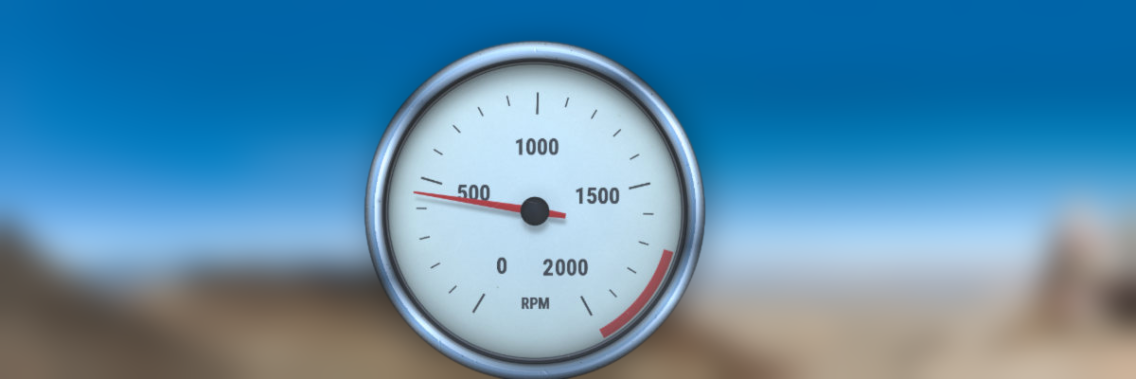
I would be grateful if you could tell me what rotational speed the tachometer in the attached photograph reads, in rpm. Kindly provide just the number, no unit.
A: 450
